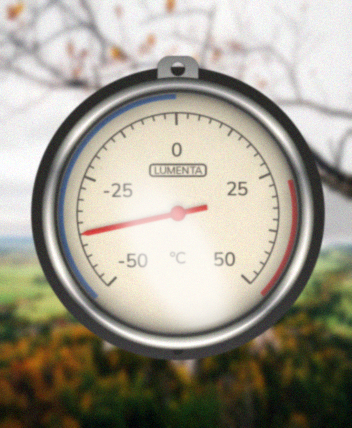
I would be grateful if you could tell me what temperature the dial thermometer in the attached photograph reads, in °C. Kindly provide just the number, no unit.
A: -37.5
